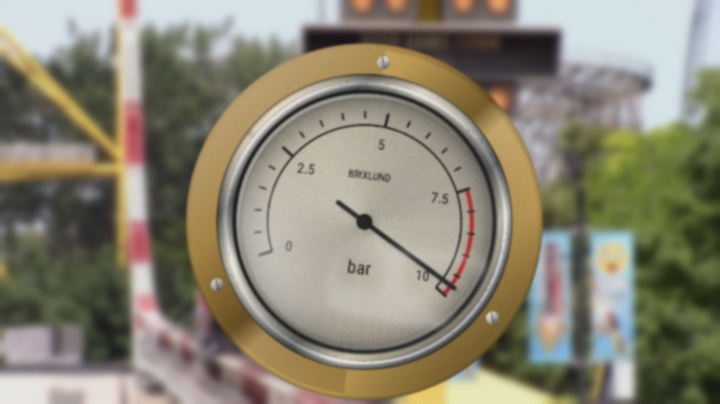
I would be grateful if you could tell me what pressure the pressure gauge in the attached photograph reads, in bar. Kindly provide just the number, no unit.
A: 9.75
